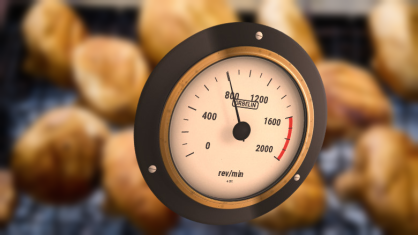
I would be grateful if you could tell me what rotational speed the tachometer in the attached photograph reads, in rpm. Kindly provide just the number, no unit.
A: 800
